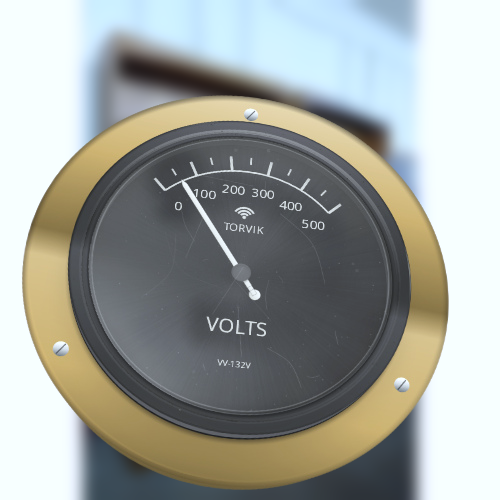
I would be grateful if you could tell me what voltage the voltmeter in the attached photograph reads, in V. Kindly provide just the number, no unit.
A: 50
